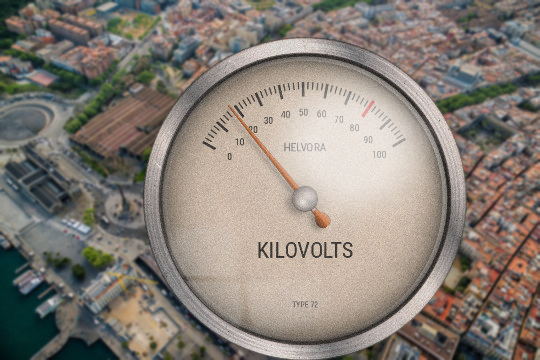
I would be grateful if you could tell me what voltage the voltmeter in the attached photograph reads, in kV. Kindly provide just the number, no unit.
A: 18
